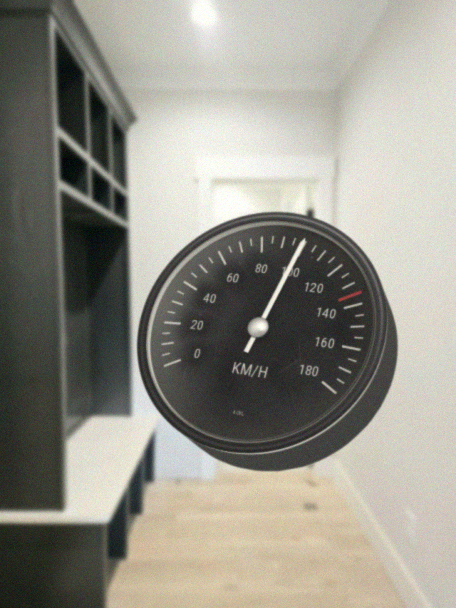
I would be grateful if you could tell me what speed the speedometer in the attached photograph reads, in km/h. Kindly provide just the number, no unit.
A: 100
